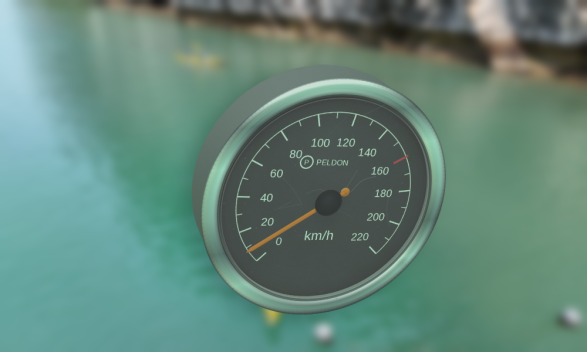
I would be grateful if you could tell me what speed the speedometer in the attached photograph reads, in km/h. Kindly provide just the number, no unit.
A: 10
